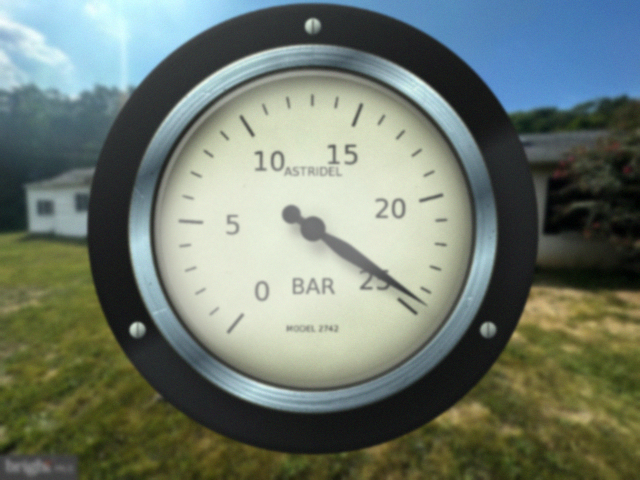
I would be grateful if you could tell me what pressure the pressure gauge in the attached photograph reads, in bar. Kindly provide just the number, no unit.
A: 24.5
